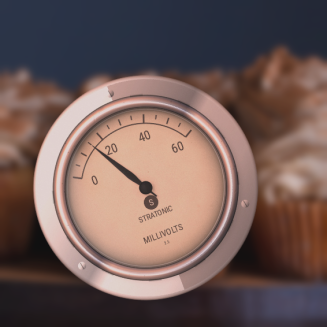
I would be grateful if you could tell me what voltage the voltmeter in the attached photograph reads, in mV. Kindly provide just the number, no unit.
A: 15
